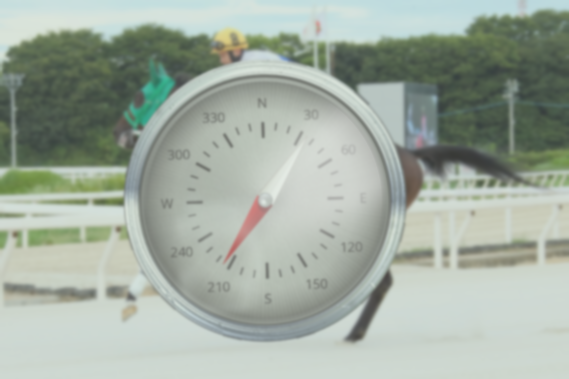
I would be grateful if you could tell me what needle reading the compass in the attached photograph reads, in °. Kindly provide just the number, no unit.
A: 215
